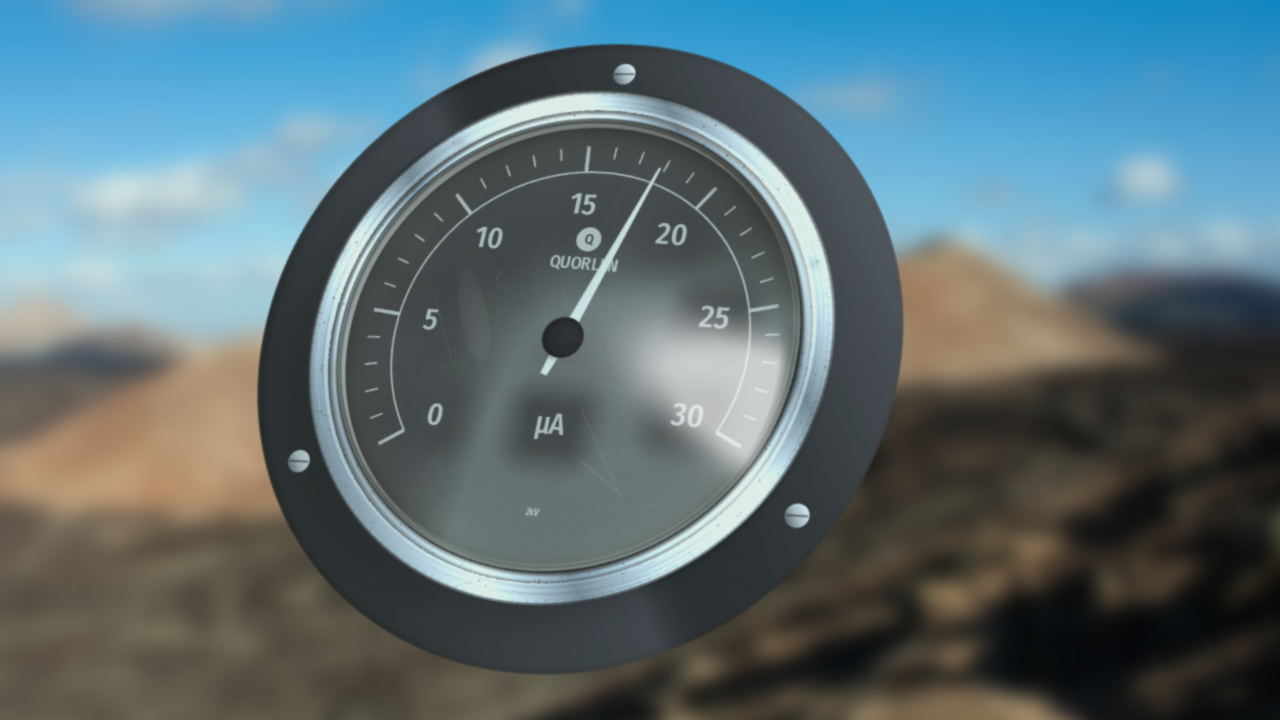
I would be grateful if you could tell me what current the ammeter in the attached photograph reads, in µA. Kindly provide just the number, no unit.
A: 18
